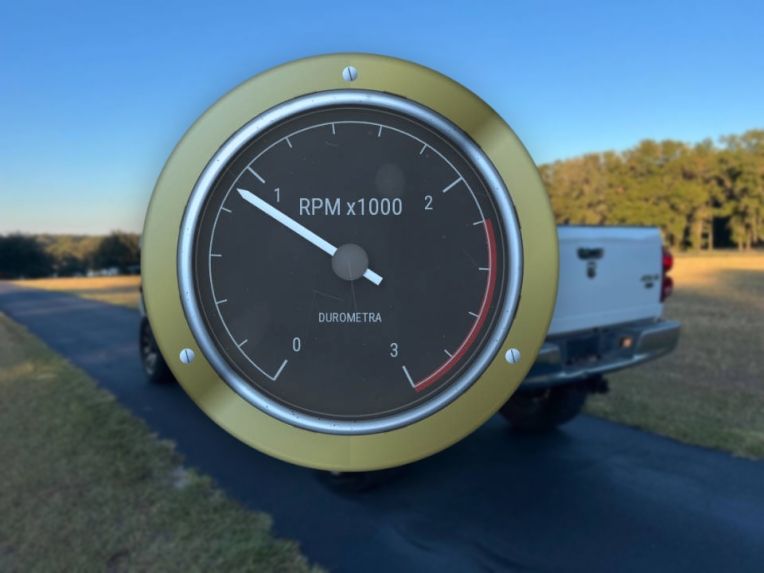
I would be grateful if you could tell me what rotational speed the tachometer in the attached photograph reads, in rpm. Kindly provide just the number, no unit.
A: 900
